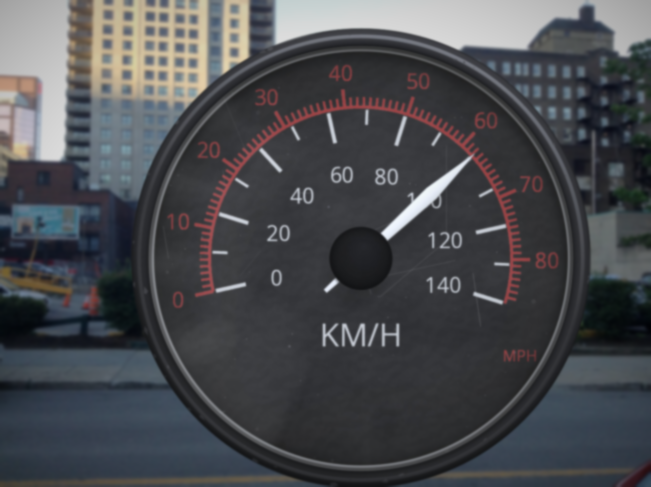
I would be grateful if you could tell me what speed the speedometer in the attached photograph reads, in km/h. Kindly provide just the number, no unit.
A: 100
